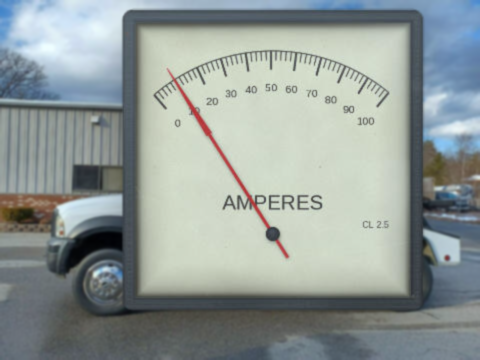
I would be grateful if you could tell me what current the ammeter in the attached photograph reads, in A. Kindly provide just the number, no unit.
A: 10
